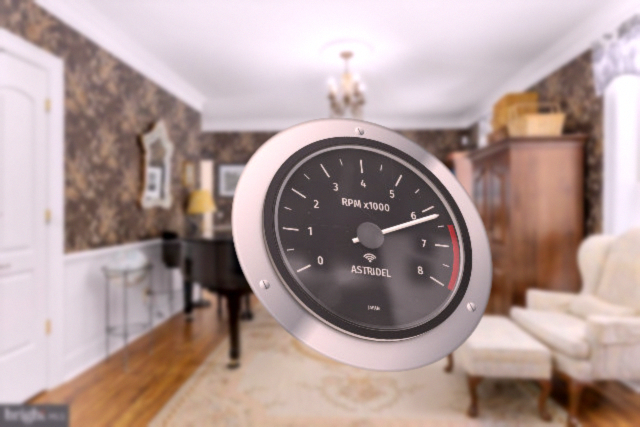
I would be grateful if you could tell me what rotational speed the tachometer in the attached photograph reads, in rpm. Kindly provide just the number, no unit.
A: 6250
